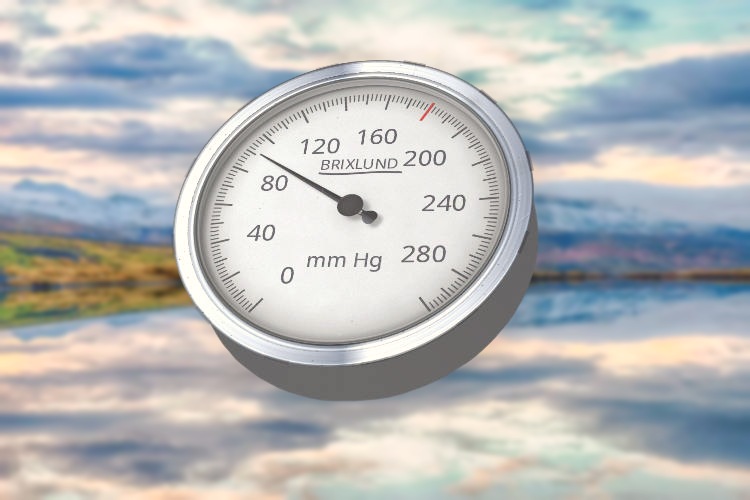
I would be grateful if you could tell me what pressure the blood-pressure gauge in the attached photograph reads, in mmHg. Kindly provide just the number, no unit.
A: 90
